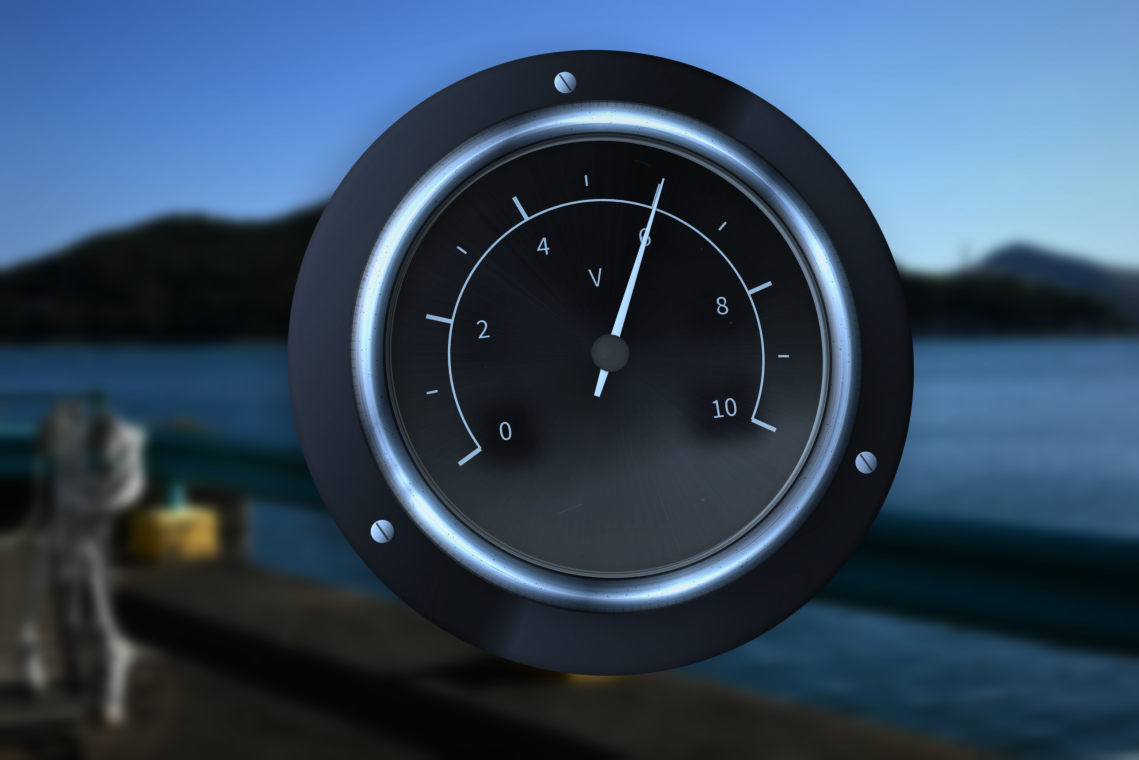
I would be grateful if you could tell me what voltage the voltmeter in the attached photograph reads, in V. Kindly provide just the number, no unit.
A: 6
